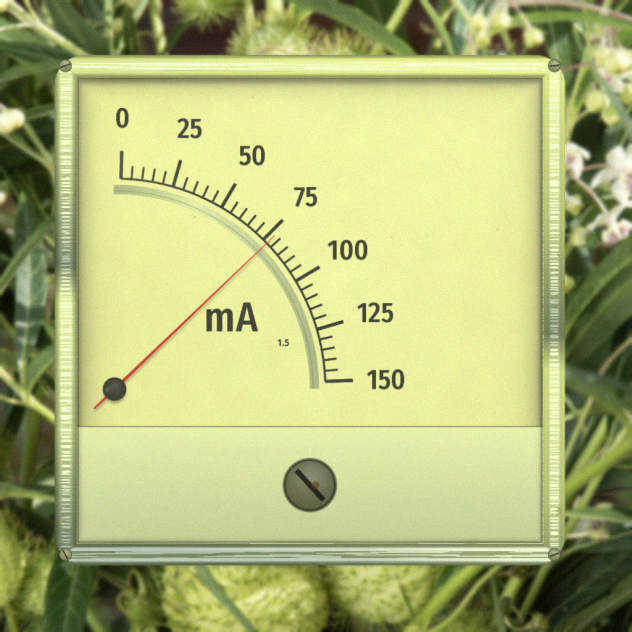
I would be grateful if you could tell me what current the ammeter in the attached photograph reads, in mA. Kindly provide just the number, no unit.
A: 77.5
